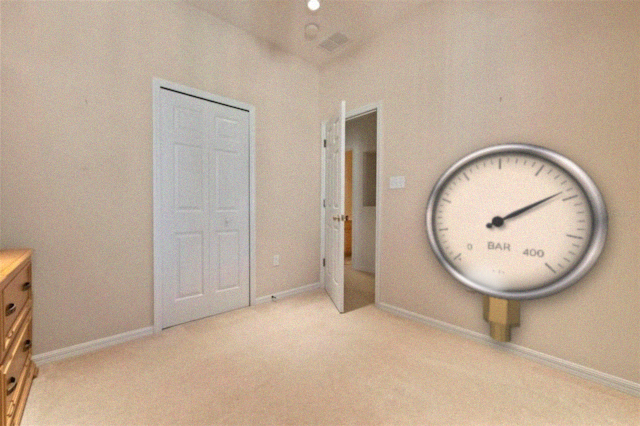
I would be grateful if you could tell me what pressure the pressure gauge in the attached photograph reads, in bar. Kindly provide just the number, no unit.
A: 290
